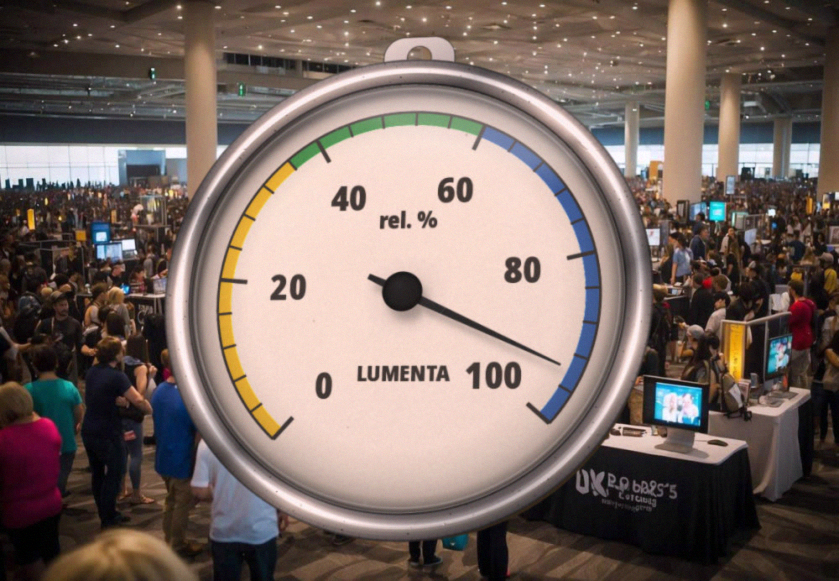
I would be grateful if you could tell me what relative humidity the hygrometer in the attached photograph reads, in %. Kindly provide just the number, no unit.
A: 94
